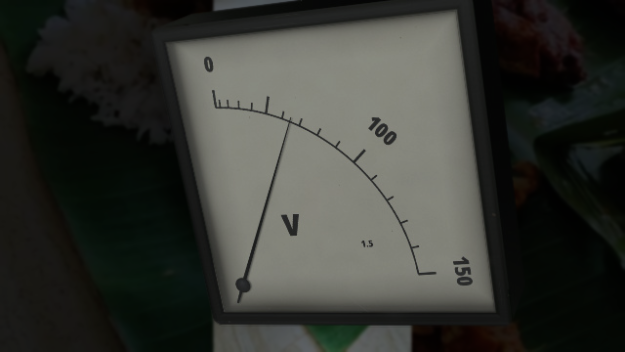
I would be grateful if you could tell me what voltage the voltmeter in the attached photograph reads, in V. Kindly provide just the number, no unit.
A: 65
